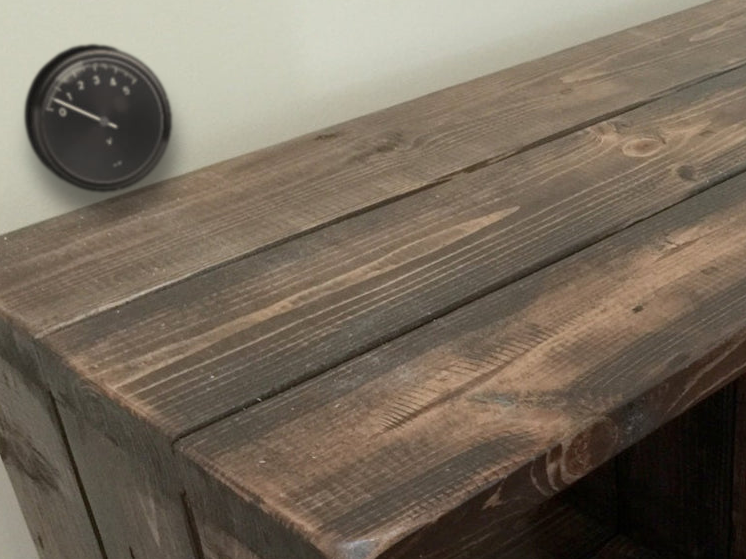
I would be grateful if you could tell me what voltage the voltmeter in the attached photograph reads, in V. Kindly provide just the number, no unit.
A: 0.5
